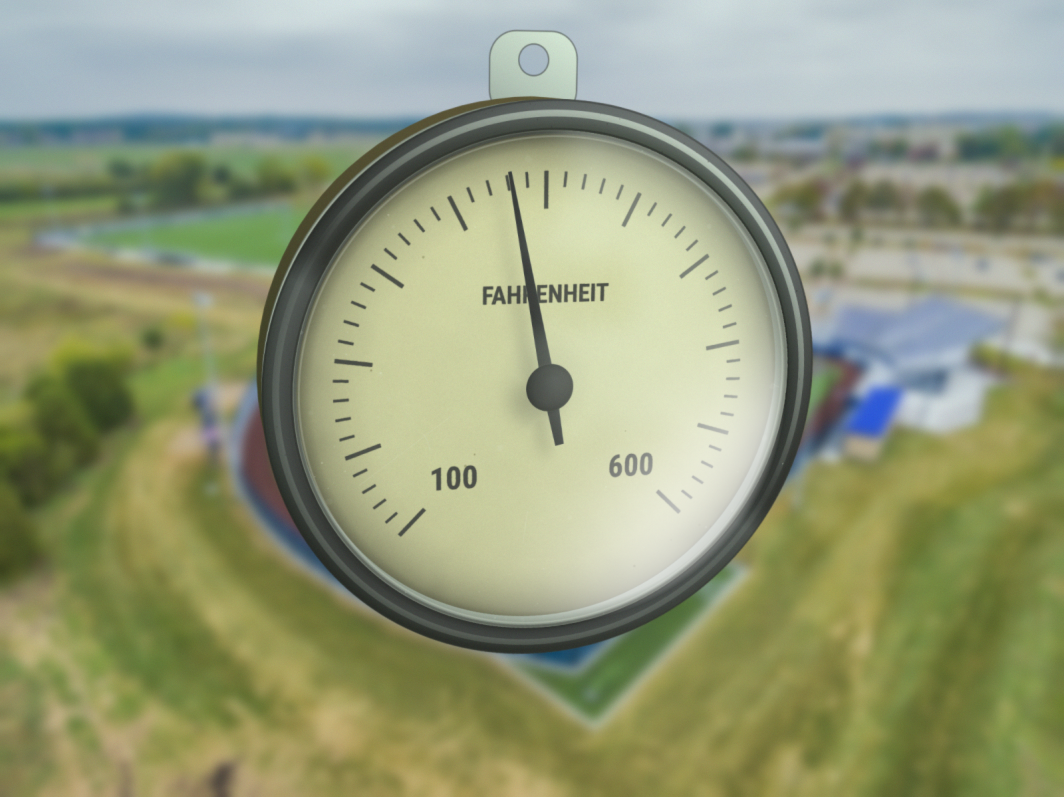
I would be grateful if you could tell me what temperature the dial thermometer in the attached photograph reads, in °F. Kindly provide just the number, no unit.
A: 330
